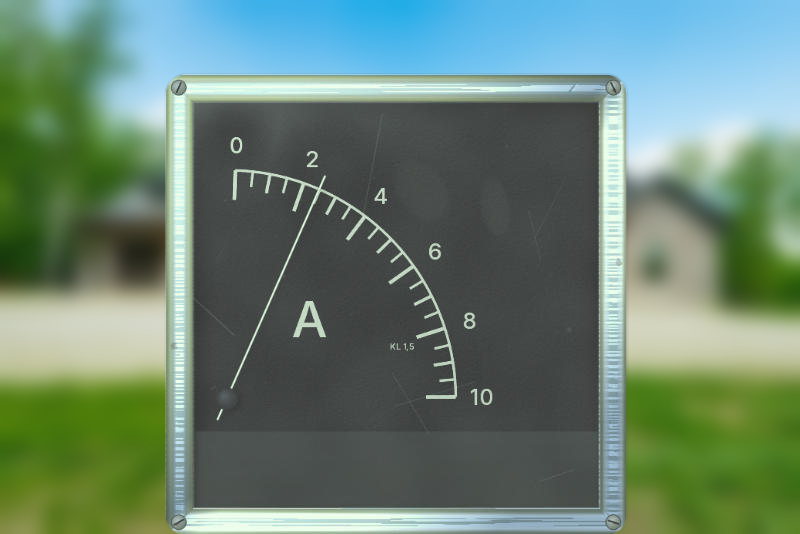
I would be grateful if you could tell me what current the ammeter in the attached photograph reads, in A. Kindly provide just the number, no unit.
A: 2.5
